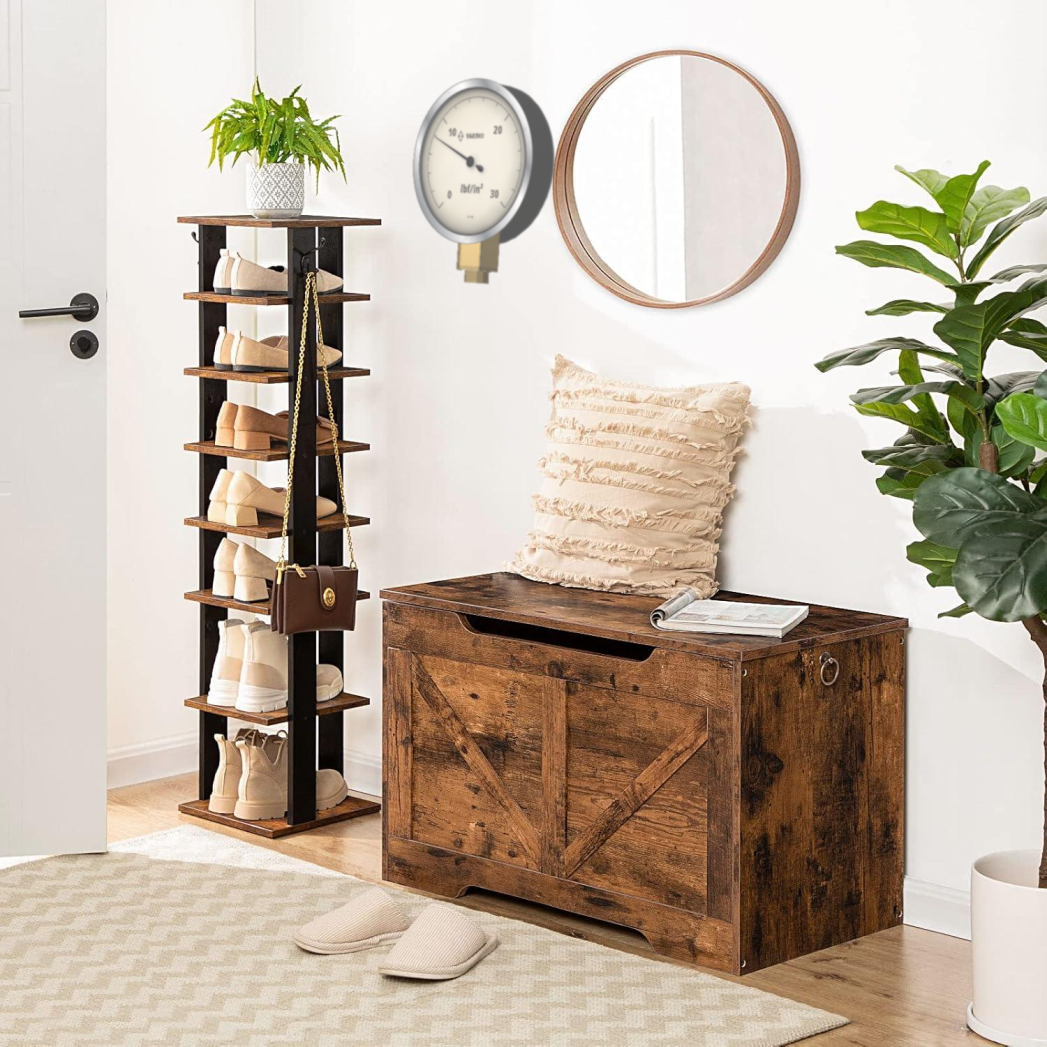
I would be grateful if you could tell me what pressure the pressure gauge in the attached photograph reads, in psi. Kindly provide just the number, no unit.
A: 8
